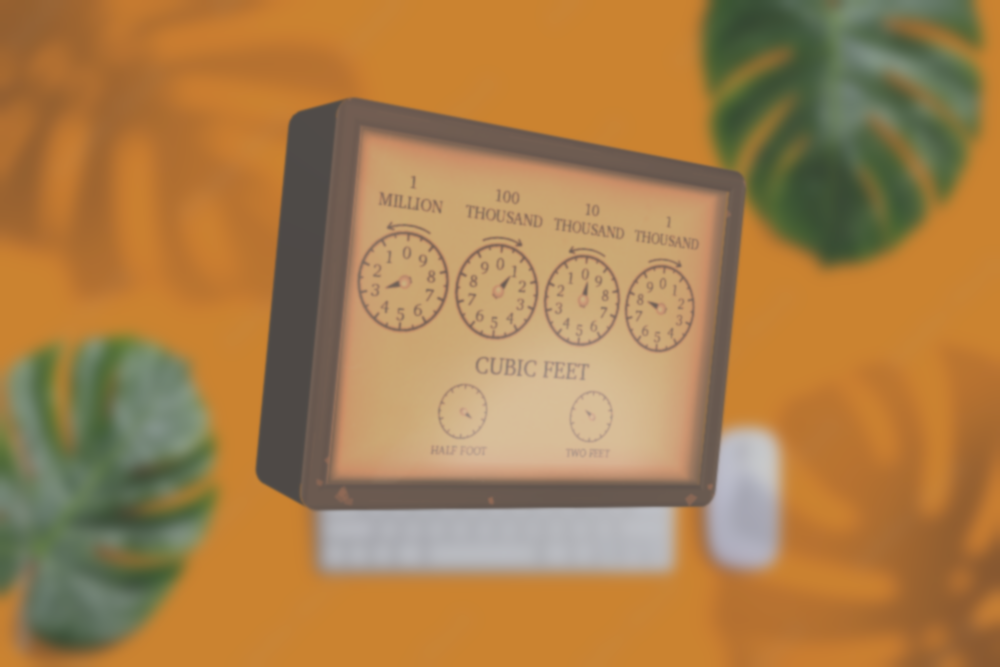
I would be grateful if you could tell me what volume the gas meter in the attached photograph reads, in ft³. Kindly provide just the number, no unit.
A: 309800
